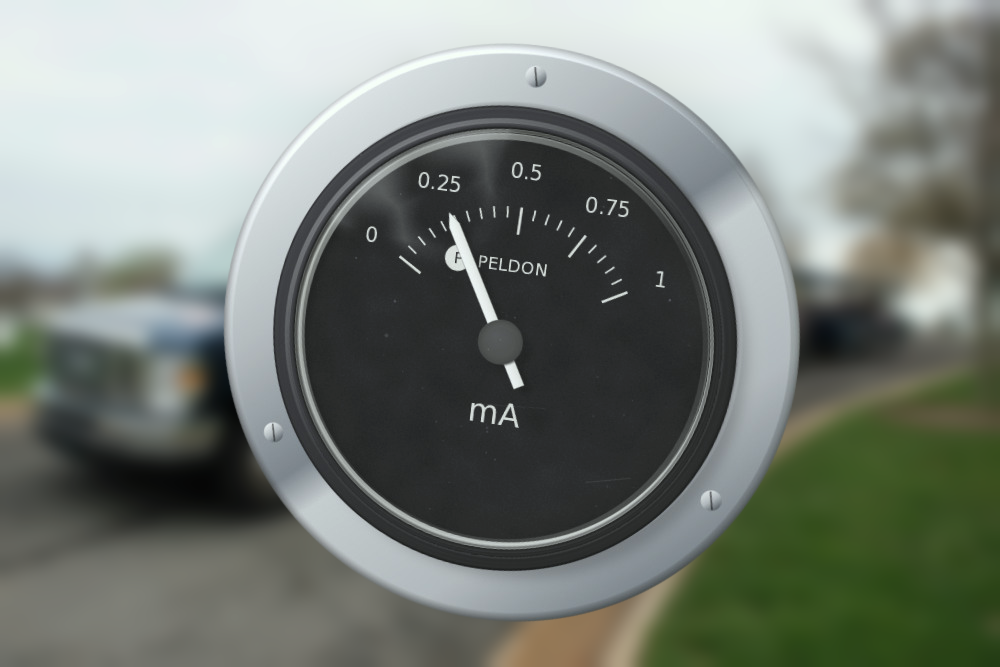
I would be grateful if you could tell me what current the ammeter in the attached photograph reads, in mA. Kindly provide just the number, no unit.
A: 0.25
